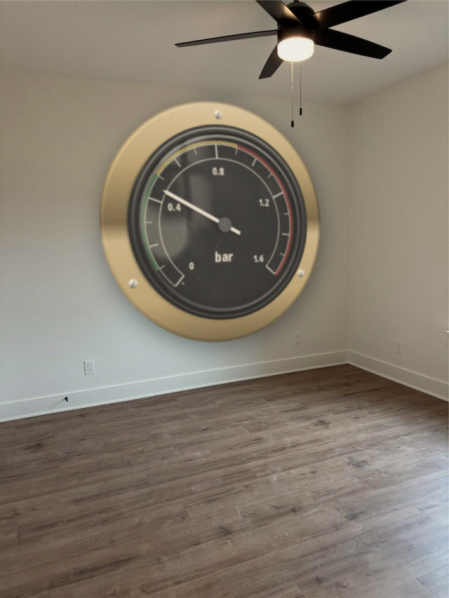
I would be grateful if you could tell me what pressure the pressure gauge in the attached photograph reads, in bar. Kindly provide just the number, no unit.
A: 0.45
